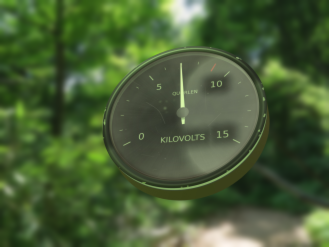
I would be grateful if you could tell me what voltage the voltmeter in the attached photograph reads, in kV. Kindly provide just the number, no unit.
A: 7
